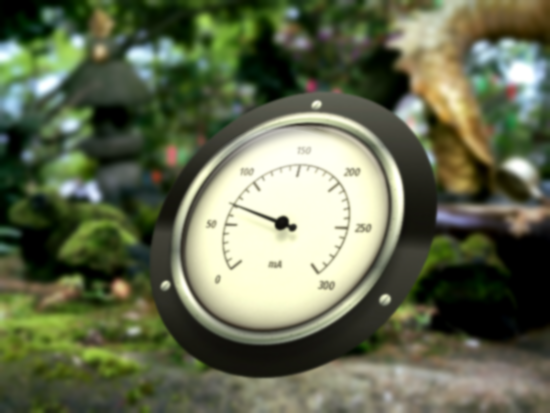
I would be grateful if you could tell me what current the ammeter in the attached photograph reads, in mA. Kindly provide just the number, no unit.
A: 70
